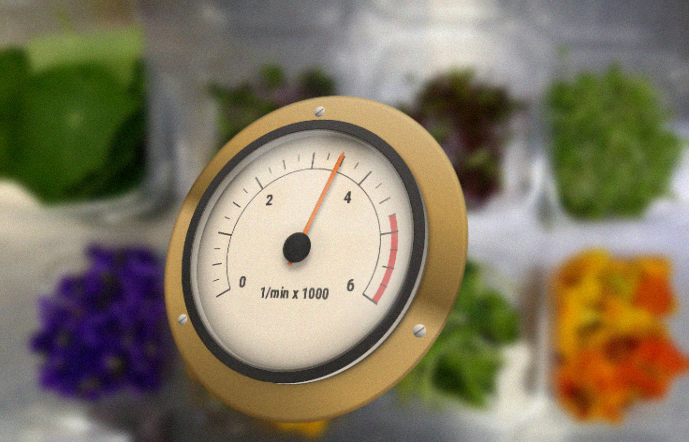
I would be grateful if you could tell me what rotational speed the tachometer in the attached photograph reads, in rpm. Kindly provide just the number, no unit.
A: 3500
